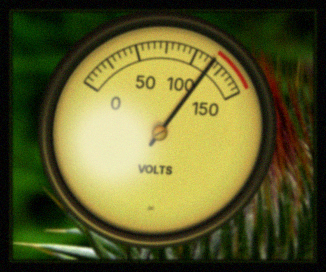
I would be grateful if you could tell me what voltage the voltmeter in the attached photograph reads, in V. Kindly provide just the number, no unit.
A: 115
